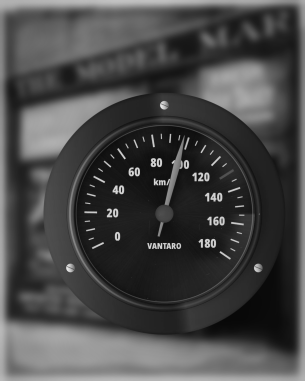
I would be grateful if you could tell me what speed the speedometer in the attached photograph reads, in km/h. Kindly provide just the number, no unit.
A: 97.5
